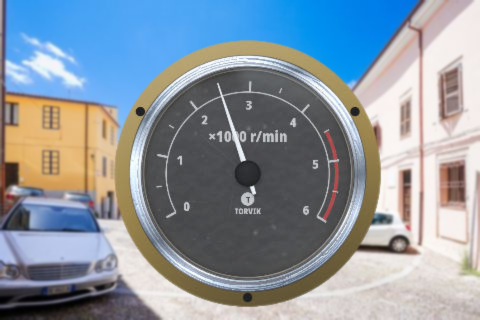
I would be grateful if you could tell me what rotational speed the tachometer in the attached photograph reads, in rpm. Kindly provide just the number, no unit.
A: 2500
